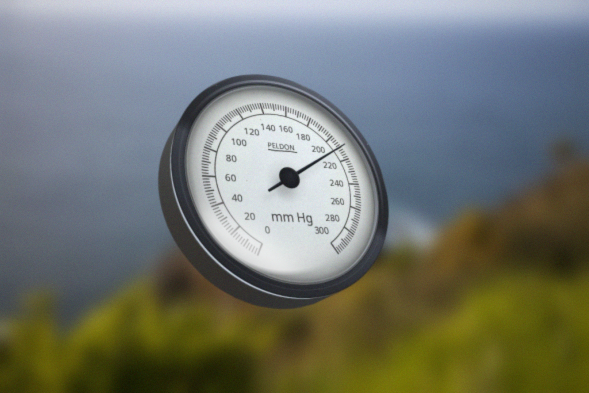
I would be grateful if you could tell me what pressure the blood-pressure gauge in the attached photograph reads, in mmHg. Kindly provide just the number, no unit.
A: 210
